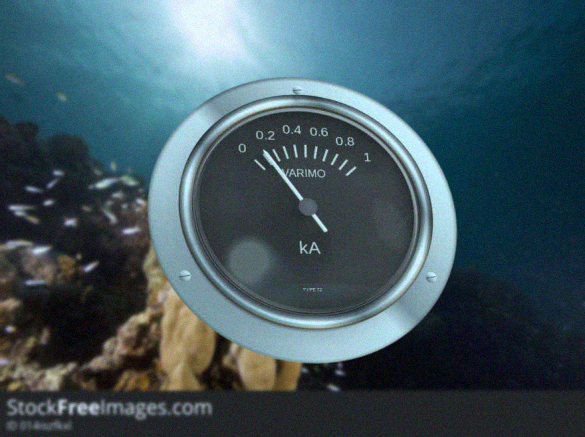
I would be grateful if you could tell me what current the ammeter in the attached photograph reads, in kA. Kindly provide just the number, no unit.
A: 0.1
